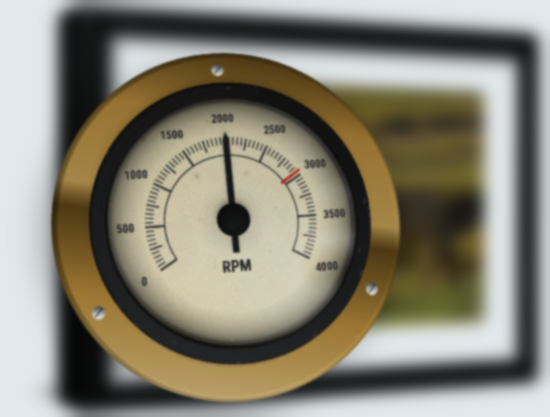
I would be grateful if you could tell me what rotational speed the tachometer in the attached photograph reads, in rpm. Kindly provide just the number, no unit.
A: 2000
